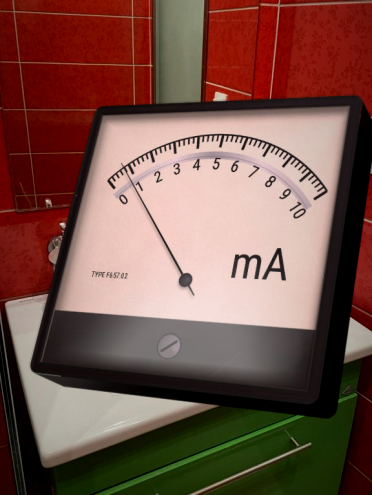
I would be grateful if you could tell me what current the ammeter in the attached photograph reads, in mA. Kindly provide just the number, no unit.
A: 0.8
